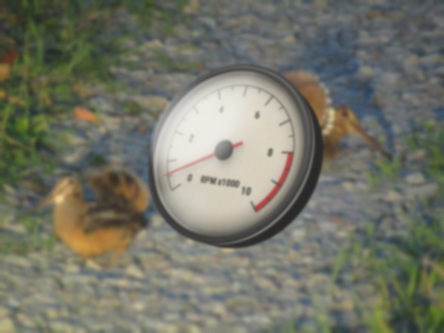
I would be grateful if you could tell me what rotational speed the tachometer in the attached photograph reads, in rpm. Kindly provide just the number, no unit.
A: 500
